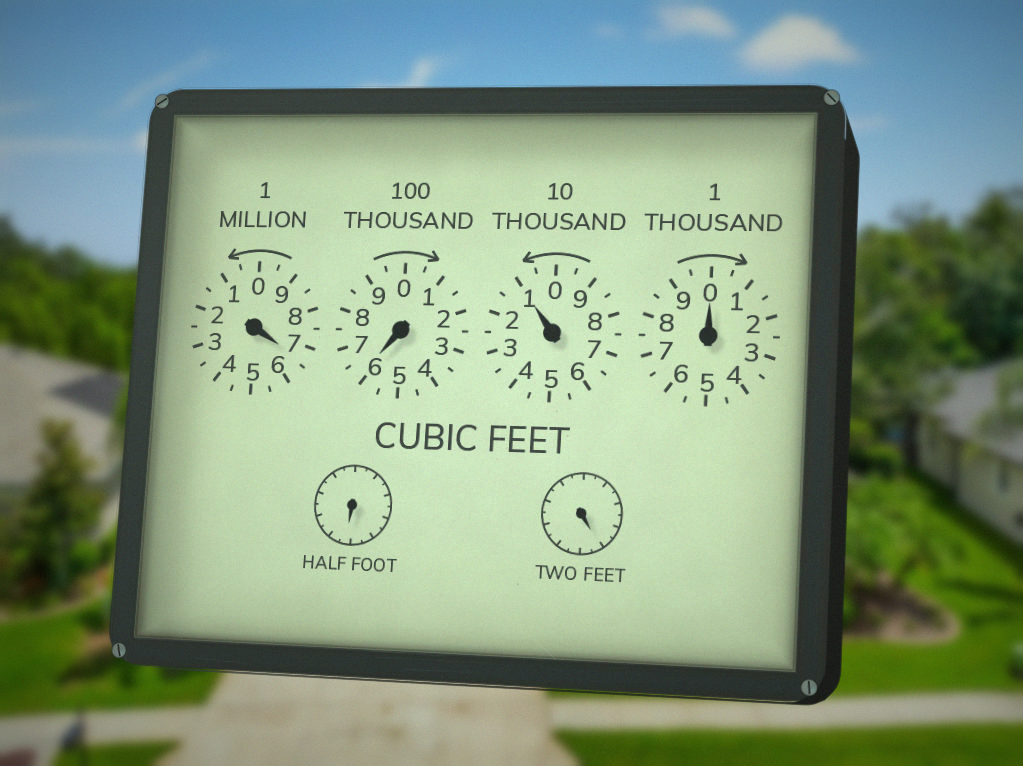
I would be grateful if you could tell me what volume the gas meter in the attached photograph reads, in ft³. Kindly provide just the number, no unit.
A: 661000
